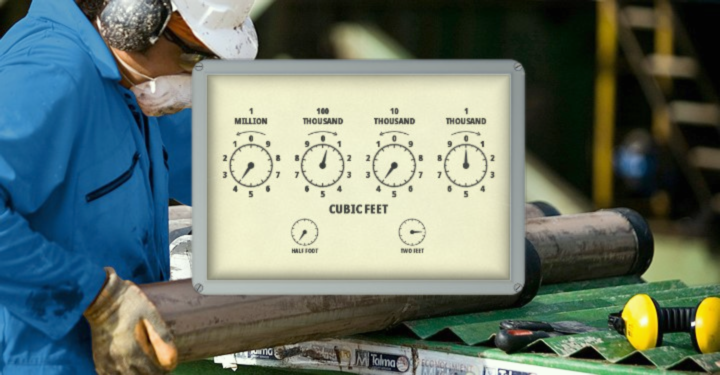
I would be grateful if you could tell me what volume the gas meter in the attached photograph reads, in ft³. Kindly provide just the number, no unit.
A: 404000
